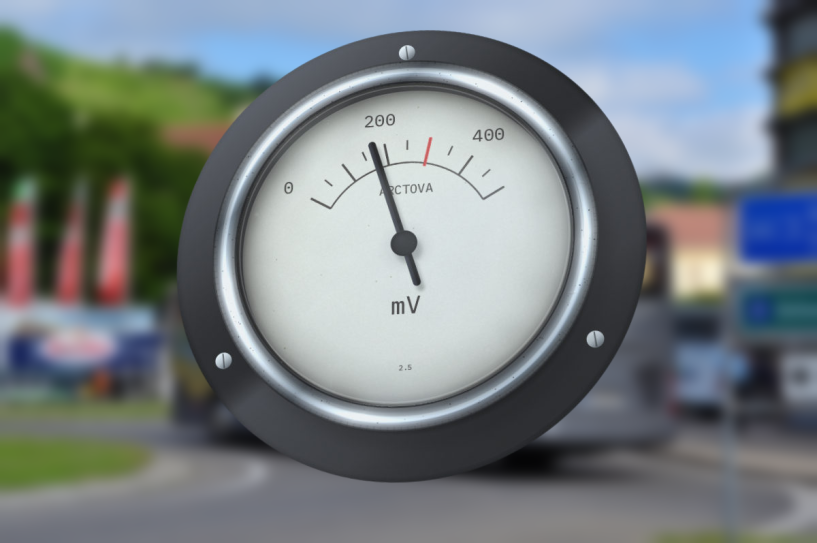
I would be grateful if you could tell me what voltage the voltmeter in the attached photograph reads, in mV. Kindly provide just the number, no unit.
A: 175
